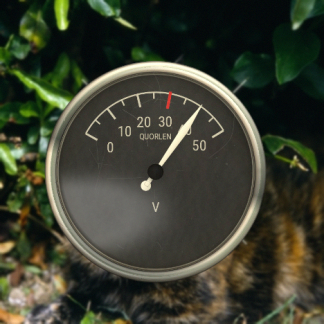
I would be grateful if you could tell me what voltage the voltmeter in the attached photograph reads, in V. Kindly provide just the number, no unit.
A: 40
